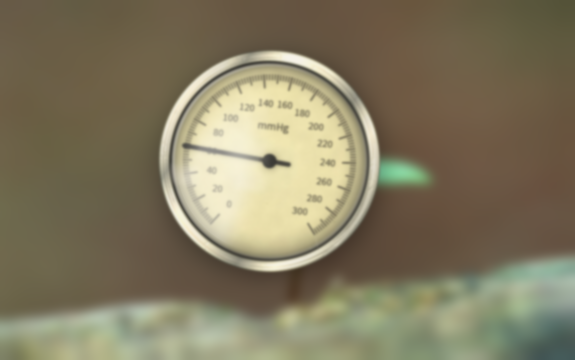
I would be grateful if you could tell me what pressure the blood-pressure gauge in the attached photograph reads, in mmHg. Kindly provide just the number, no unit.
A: 60
